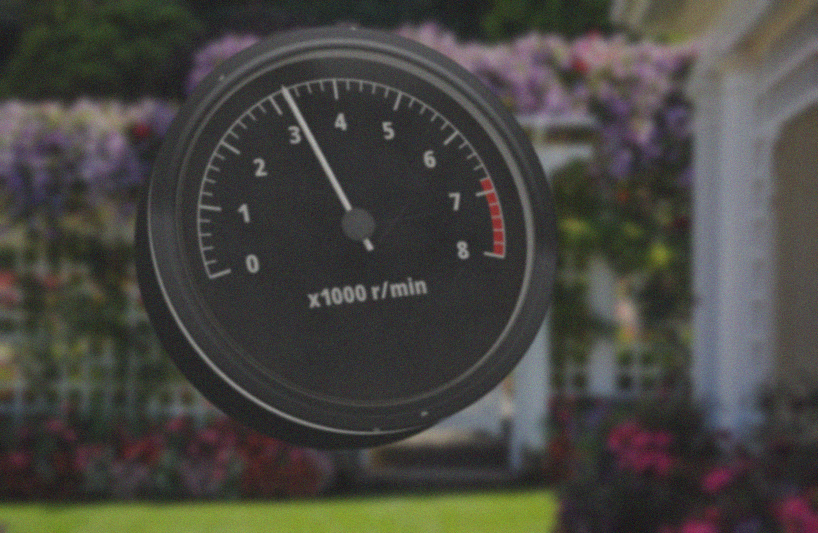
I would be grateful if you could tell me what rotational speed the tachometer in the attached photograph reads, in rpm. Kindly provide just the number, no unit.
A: 3200
